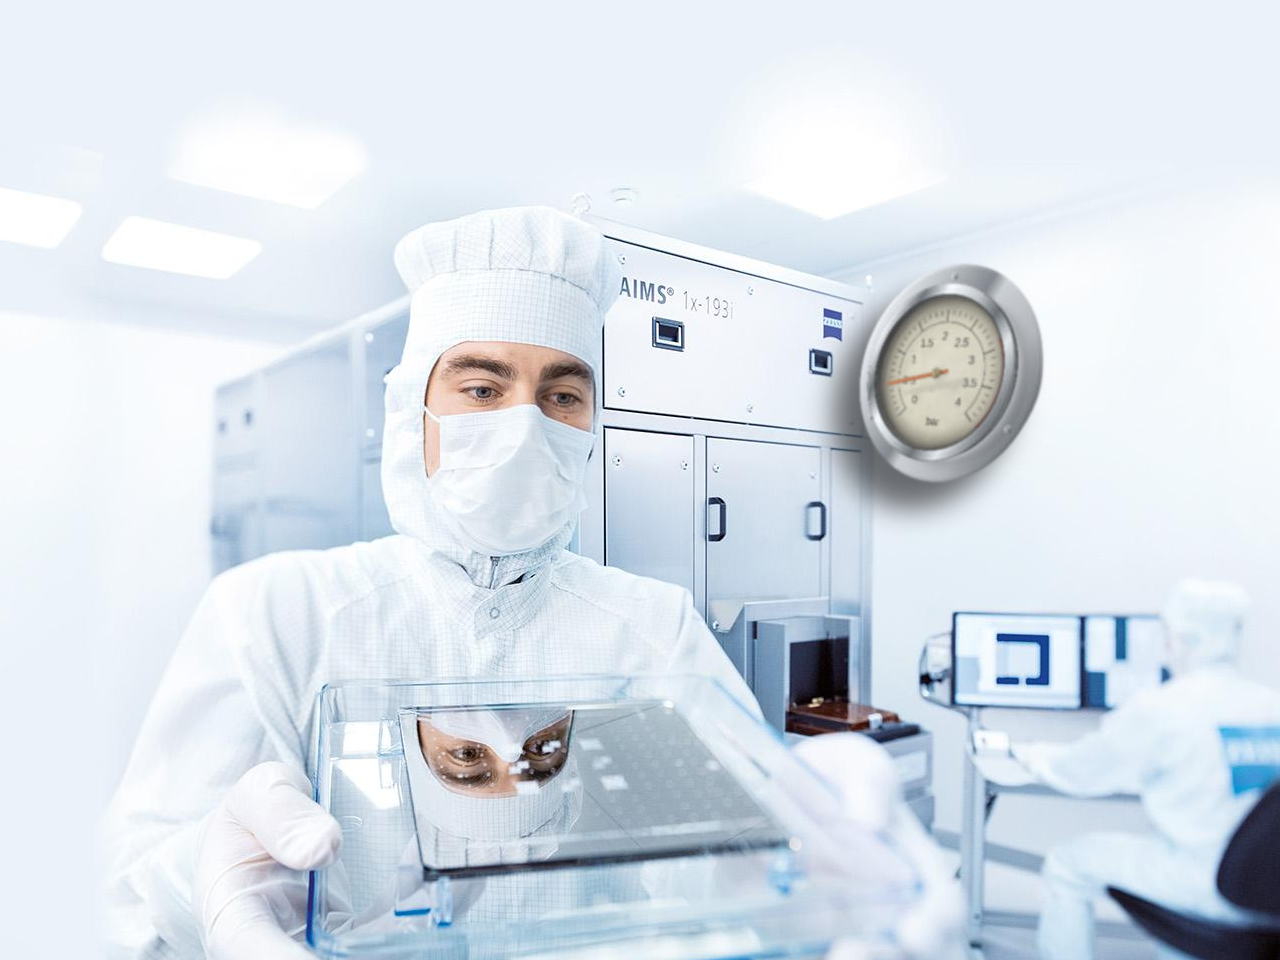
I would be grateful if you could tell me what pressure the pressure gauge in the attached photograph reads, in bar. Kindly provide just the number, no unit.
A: 0.5
